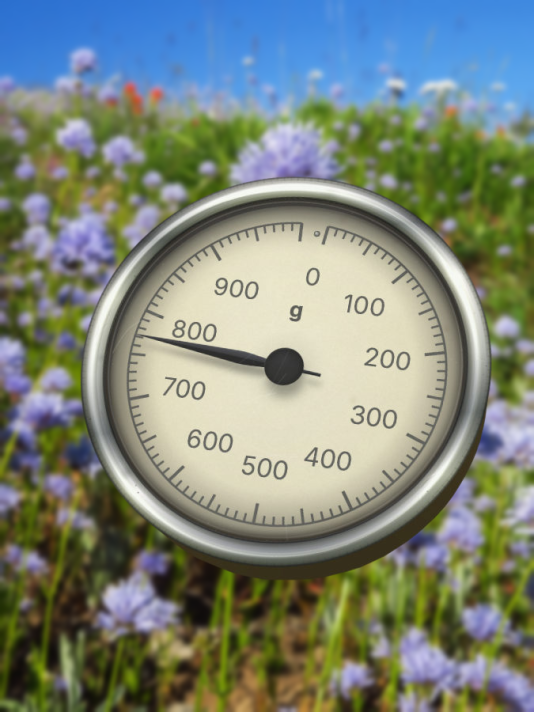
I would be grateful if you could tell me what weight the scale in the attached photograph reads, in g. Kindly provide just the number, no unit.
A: 770
